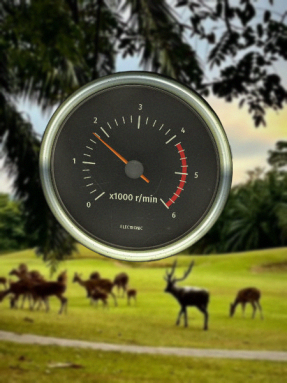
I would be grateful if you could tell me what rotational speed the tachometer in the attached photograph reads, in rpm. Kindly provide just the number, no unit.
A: 1800
